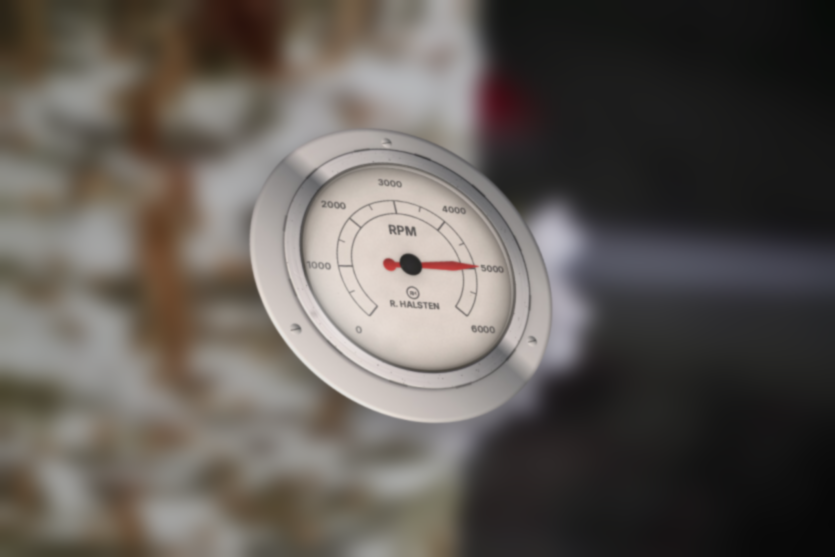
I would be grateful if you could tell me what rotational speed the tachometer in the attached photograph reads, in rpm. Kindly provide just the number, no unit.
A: 5000
